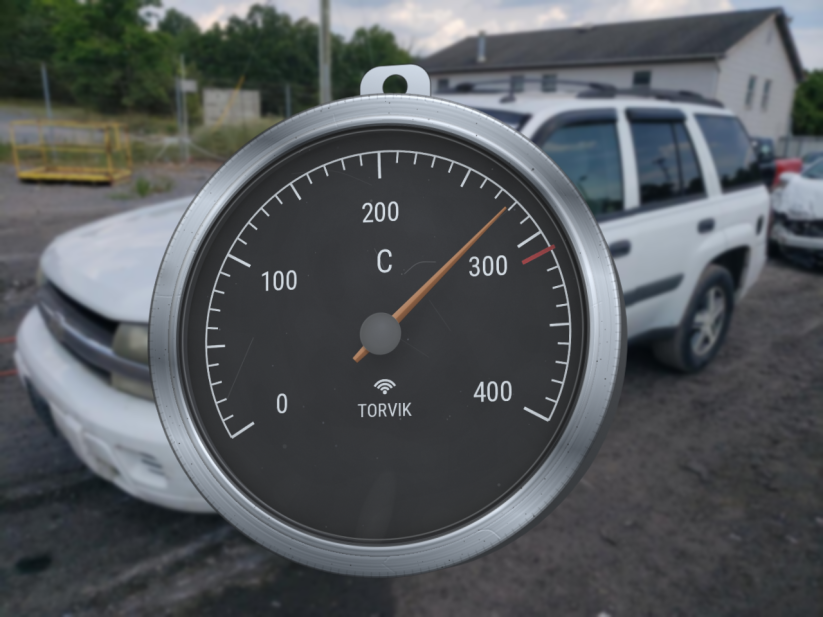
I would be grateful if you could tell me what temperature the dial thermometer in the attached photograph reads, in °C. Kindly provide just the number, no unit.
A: 280
